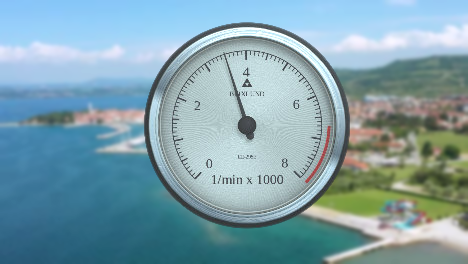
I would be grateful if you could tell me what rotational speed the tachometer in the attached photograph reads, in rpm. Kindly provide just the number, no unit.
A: 3500
